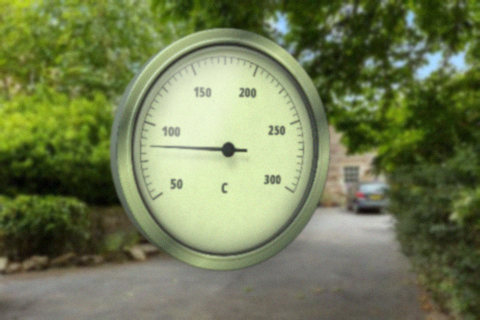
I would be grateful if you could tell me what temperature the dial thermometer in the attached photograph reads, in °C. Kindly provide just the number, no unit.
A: 85
